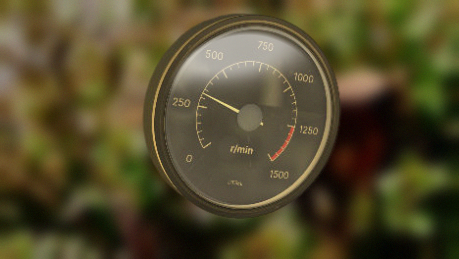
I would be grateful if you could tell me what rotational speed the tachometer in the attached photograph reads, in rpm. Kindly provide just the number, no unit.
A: 325
